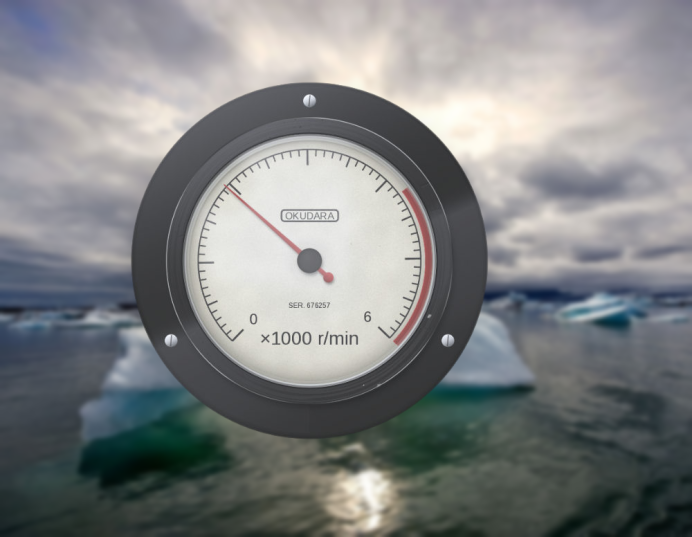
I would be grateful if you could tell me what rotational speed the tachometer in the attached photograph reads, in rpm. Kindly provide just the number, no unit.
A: 1950
